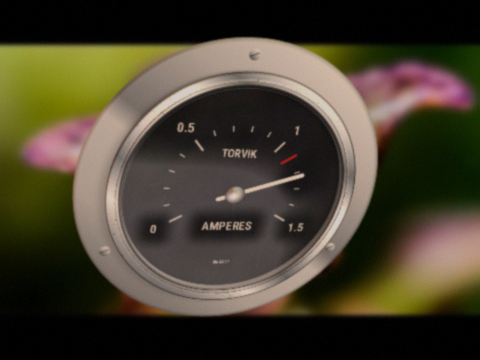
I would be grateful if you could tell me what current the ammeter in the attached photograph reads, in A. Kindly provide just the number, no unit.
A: 1.2
